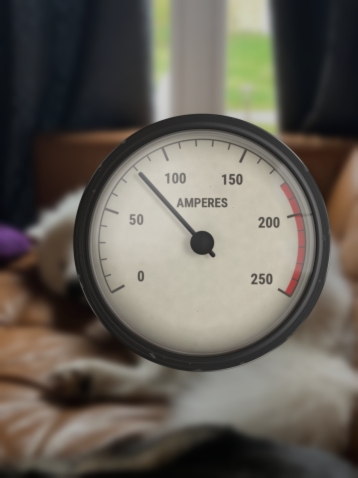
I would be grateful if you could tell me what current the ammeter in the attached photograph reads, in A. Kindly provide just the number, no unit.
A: 80
